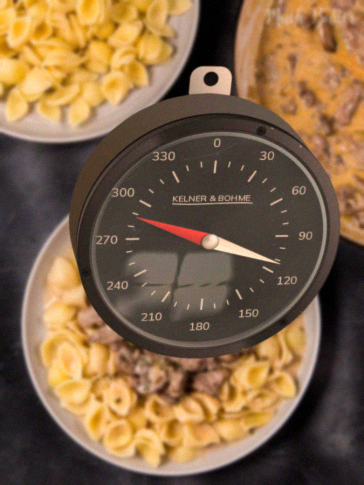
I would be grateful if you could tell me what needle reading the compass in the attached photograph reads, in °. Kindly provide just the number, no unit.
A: 290
